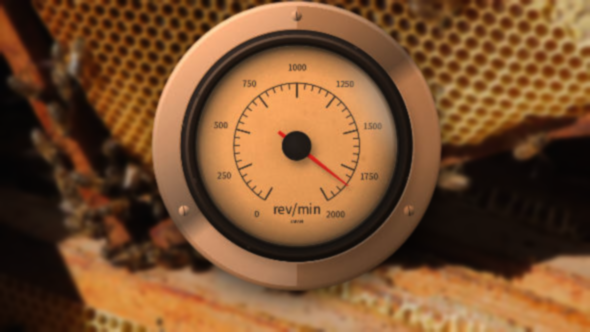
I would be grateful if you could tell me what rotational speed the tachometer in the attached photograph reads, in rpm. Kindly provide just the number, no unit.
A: 1850
